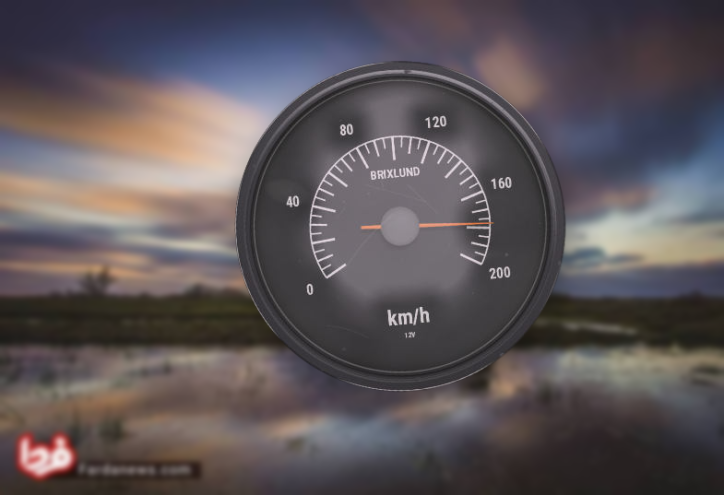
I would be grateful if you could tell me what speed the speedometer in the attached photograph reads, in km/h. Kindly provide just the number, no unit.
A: 177.5
